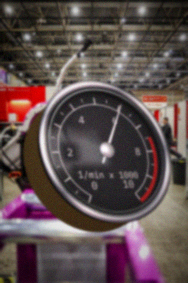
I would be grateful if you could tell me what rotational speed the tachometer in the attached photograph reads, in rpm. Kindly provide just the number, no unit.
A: 6000
